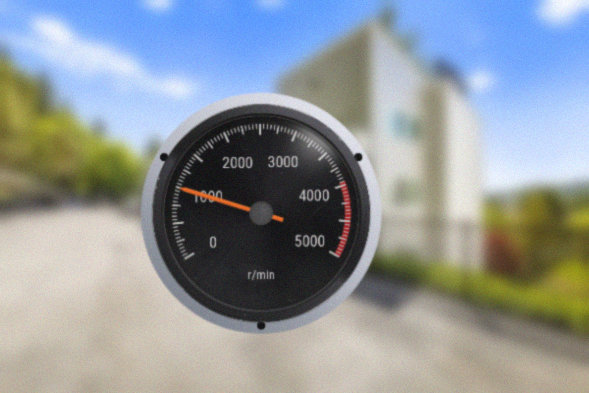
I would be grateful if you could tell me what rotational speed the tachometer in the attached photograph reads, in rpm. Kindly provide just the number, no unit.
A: 1000
